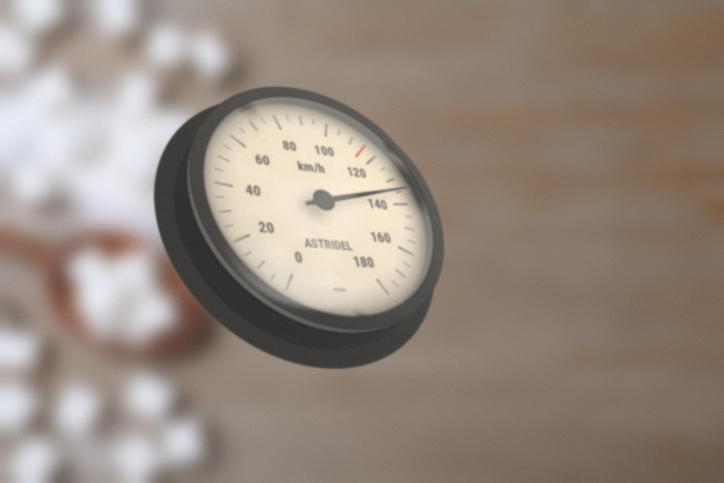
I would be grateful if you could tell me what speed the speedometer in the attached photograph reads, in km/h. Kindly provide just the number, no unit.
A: 135
